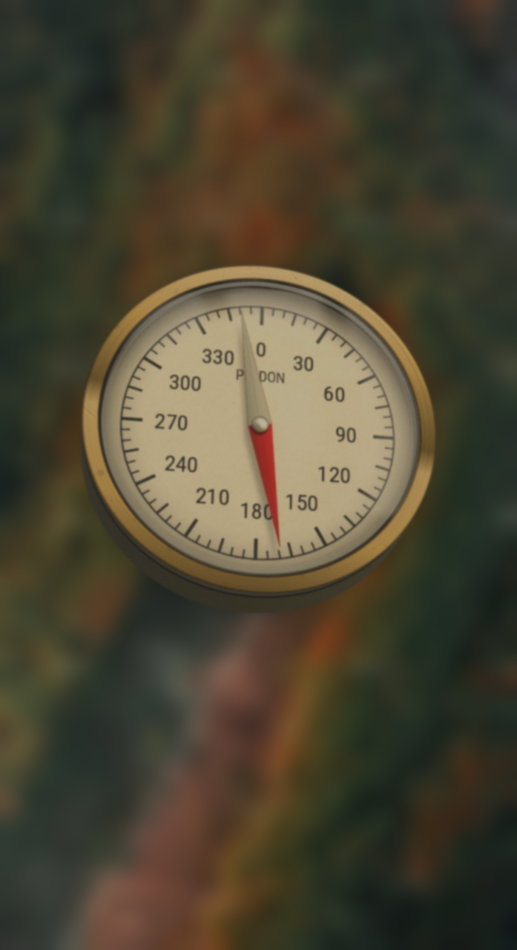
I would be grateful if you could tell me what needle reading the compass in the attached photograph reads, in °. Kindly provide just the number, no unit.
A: 170
